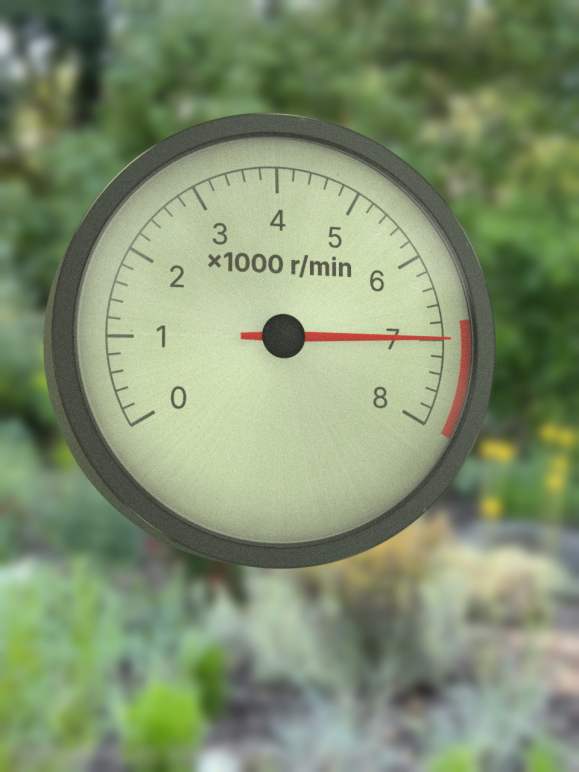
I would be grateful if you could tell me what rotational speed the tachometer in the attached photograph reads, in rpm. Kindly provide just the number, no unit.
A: 7000
